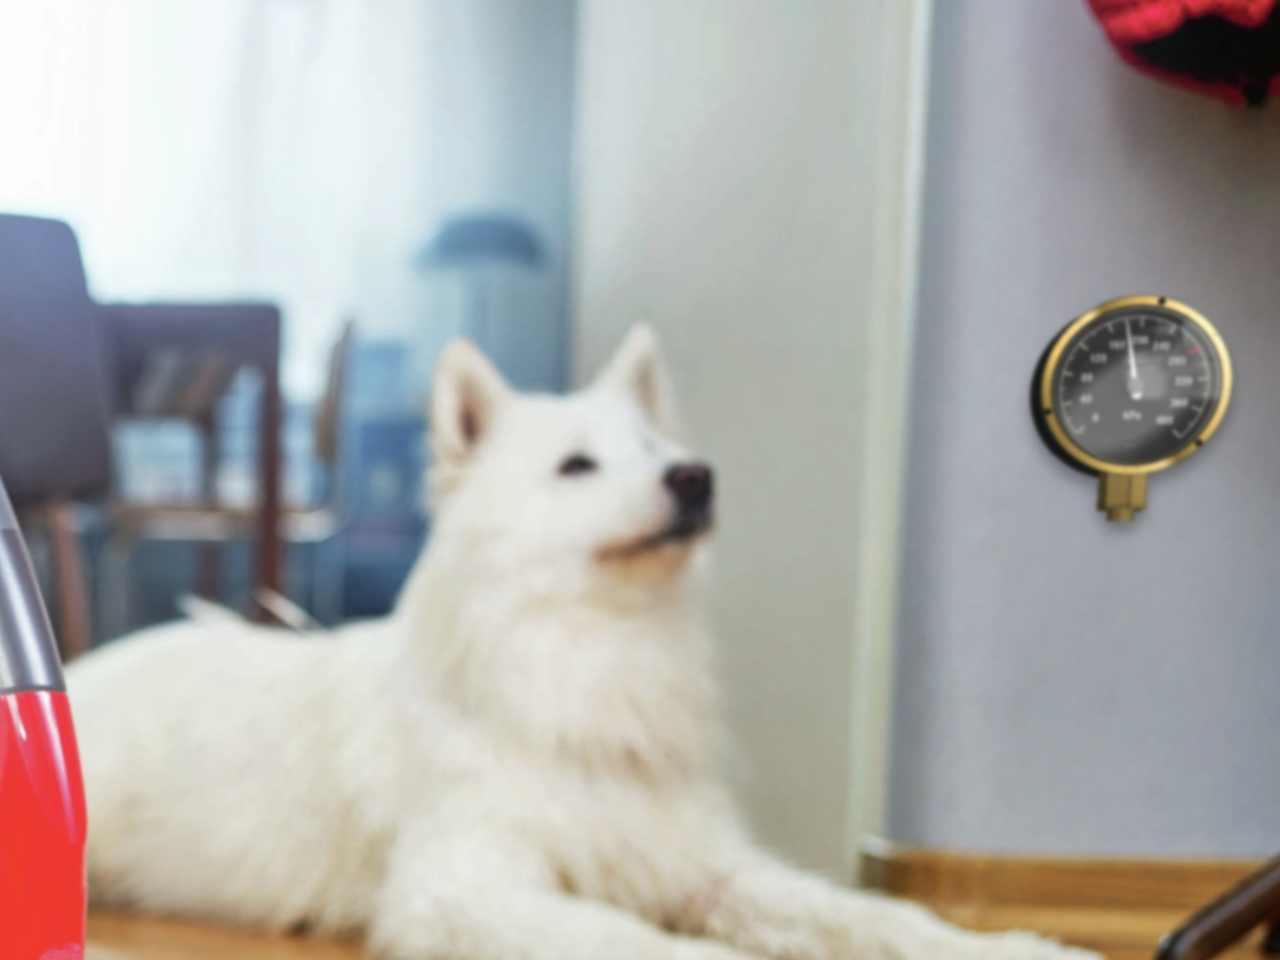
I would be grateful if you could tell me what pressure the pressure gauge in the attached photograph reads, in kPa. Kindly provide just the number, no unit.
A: 180
